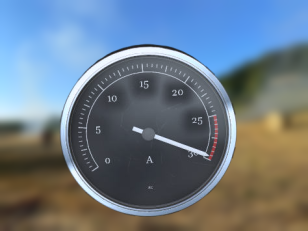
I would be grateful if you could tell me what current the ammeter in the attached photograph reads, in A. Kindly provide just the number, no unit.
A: 29.5
